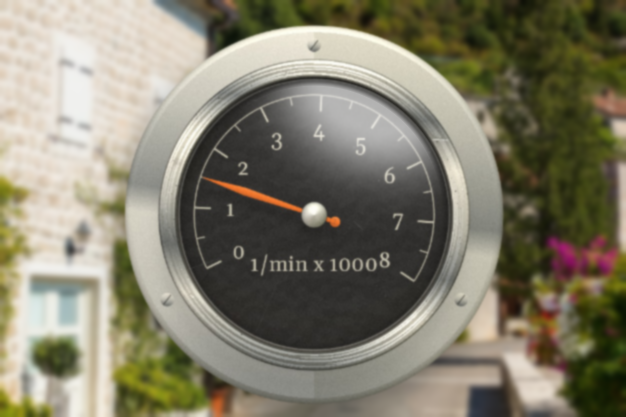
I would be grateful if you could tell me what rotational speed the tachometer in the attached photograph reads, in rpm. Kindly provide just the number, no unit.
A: 1500
